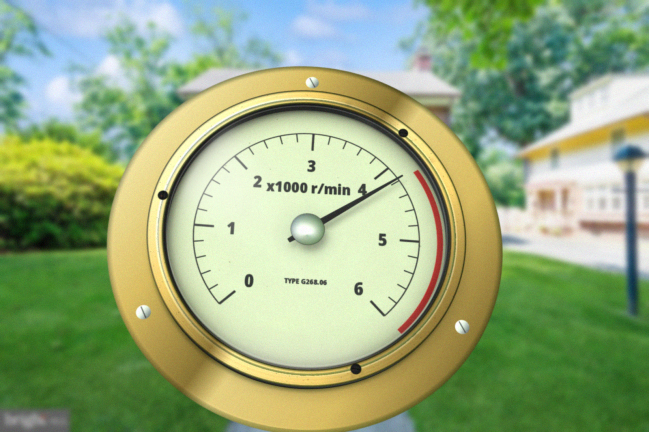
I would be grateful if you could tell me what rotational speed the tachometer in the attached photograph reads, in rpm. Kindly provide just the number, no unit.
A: 4200
